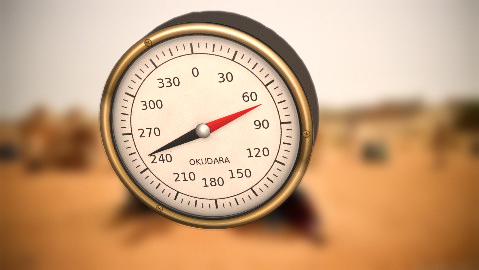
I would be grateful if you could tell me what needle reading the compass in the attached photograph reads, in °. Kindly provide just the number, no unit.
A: 70
